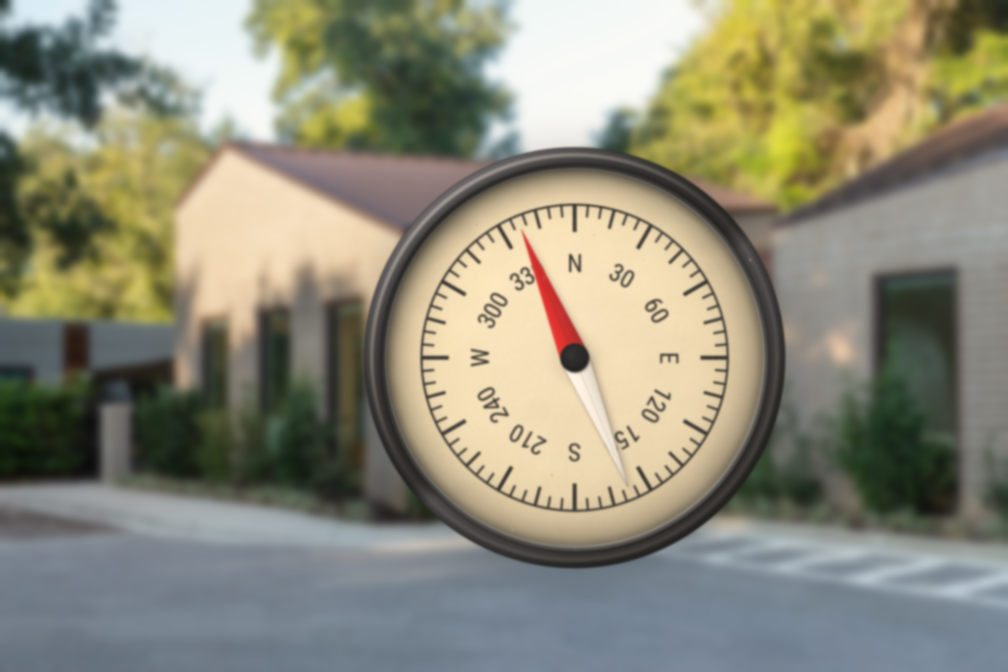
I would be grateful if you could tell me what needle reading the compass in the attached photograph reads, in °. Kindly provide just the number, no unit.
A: 337.5
